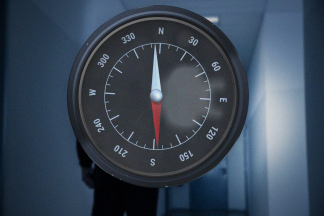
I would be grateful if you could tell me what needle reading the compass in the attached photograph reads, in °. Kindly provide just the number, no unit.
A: 175
